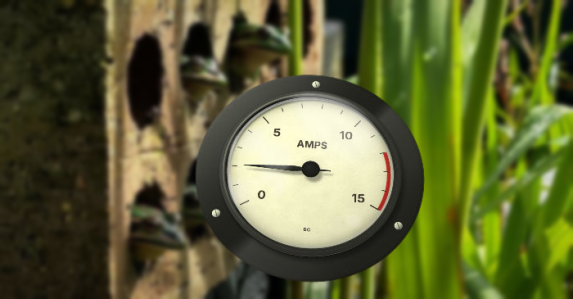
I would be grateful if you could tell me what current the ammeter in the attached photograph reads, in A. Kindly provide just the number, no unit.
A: 2
